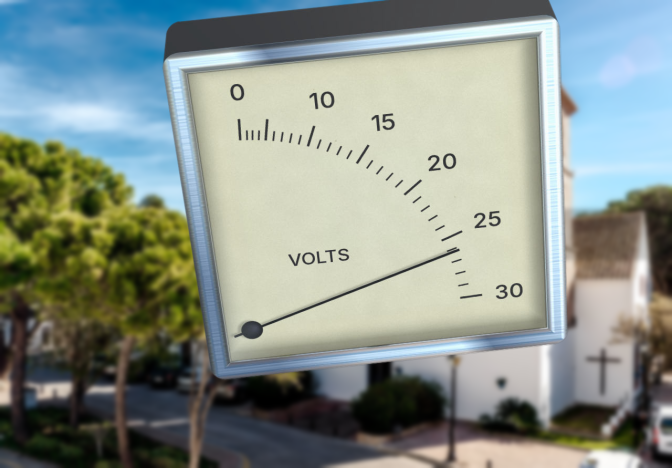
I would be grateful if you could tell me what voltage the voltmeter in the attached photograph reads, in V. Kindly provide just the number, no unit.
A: 26
